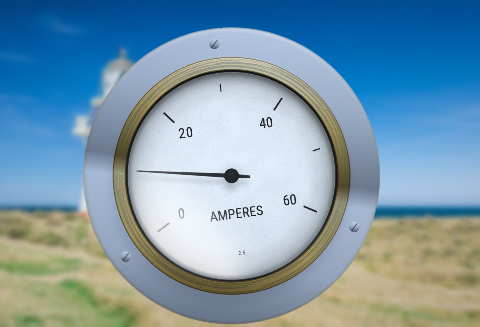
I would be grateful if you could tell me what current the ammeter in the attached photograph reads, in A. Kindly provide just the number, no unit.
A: 10
